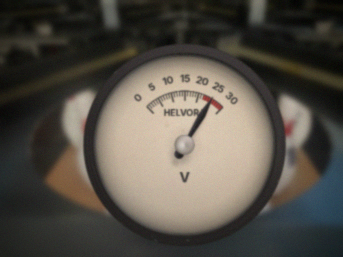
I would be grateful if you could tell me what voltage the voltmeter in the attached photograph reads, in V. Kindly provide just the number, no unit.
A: 25
